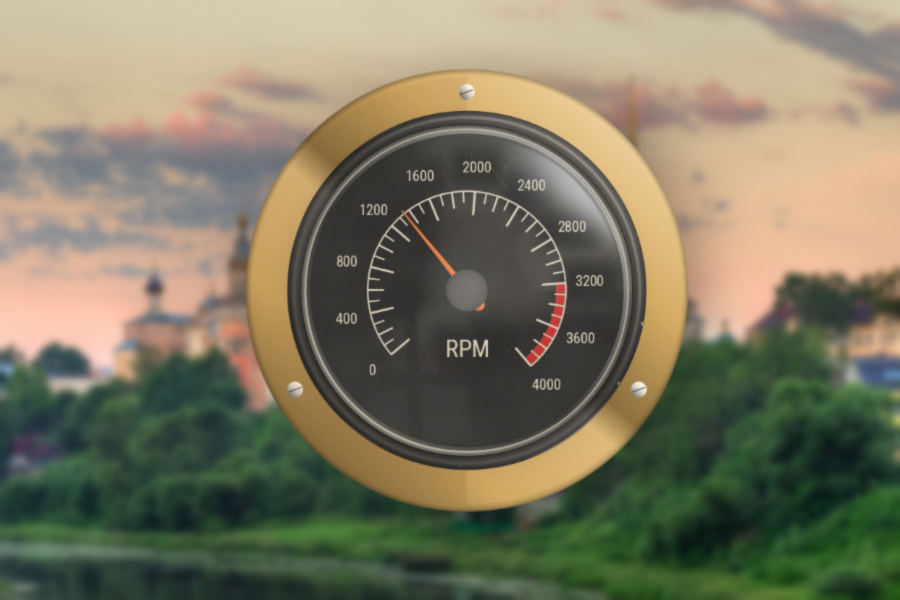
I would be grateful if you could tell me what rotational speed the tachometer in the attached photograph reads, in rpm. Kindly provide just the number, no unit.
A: 1350
